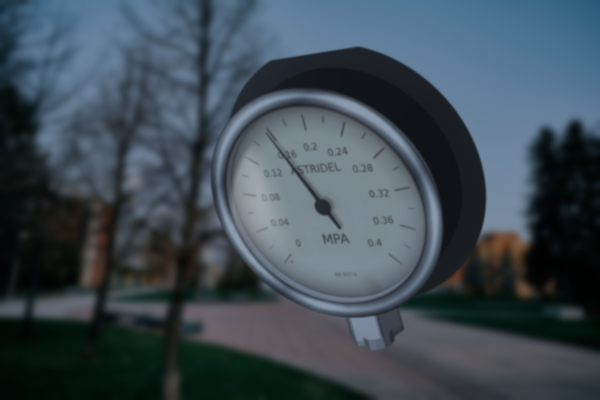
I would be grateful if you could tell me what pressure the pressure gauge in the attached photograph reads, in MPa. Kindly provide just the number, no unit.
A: 0.16
